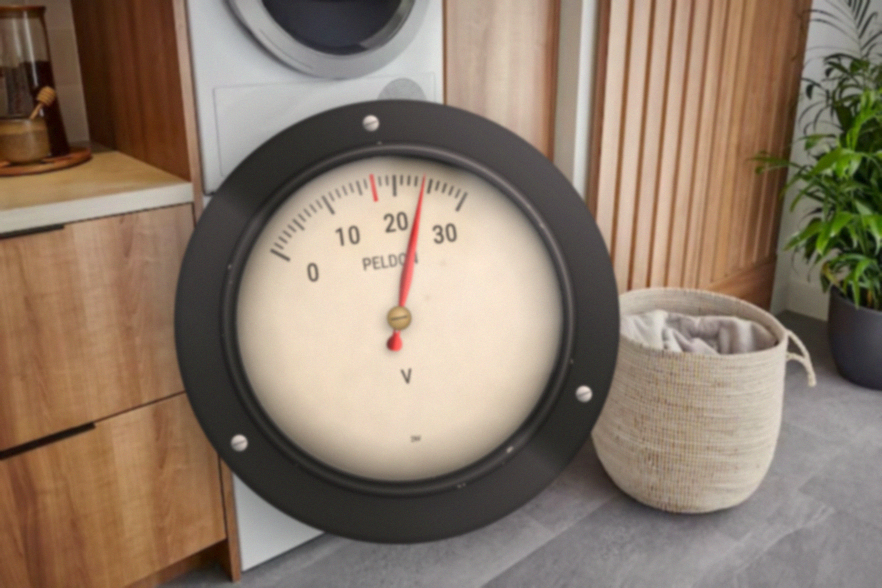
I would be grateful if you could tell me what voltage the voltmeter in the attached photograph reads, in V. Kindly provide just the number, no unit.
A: 24
